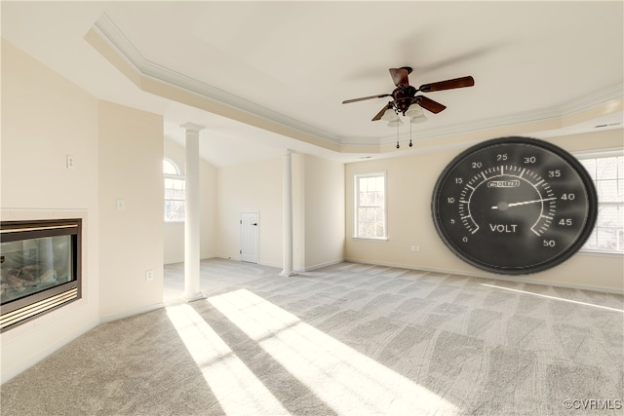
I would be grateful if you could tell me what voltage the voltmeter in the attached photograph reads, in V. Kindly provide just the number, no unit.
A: 40
